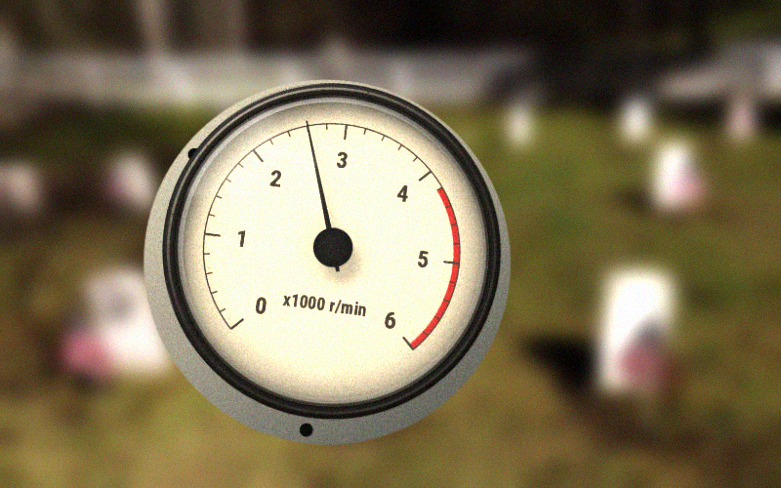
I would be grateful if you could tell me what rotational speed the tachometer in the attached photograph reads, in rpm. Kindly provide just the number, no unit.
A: 2600
